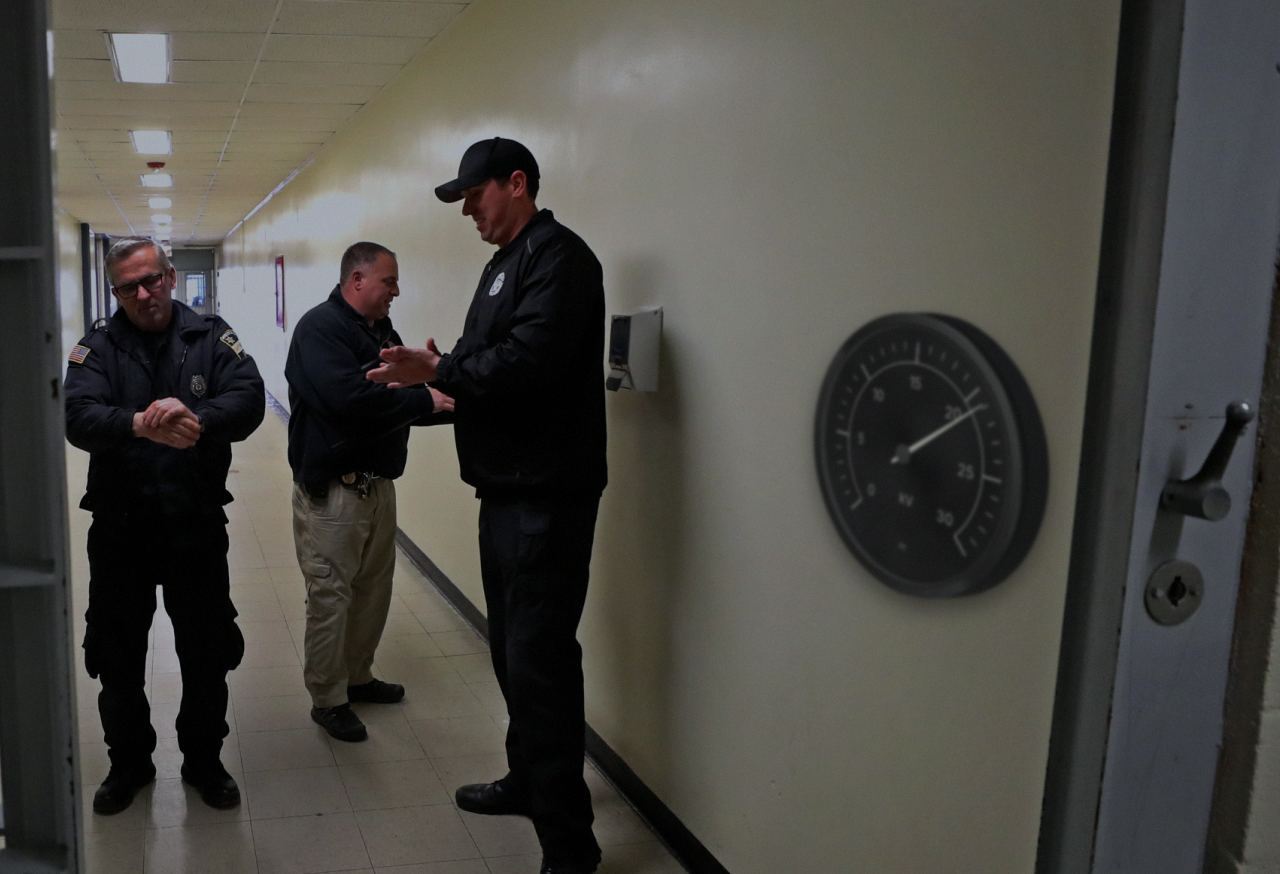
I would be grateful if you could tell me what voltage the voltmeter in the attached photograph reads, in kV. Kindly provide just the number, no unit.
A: 21
